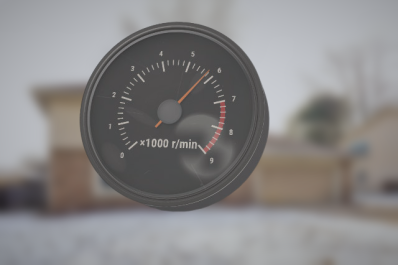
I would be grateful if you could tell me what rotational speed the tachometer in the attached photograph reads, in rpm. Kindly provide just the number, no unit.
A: 5800
